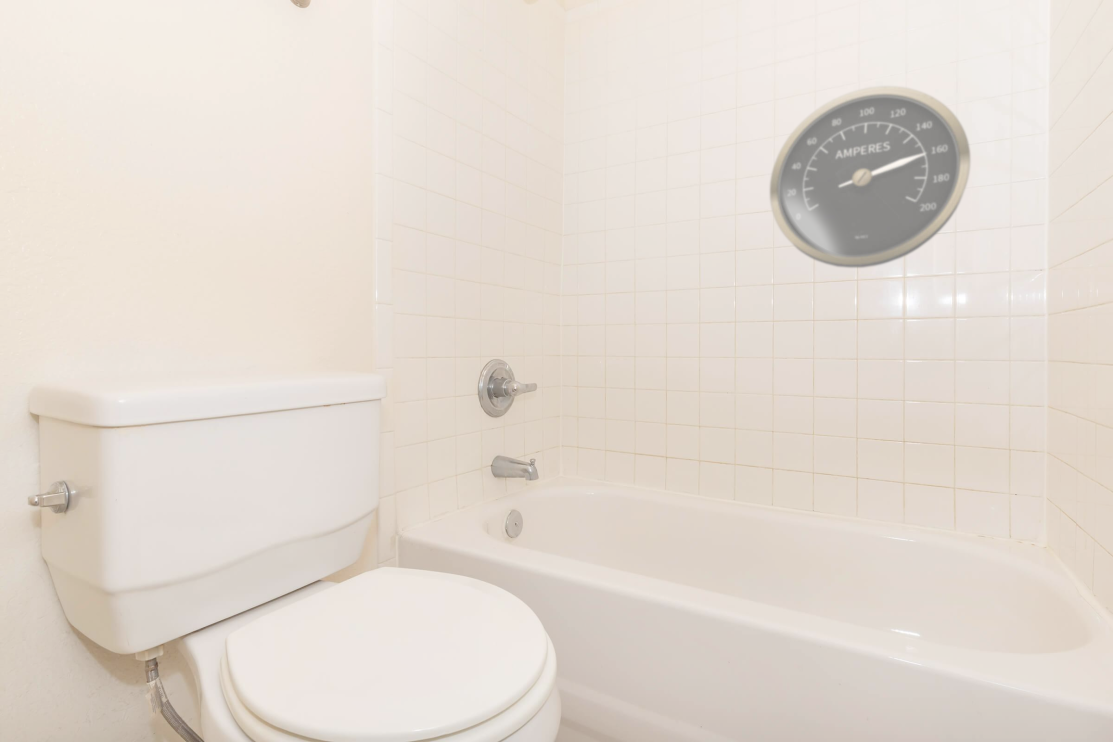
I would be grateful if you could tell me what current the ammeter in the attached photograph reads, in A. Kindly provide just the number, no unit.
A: 160
